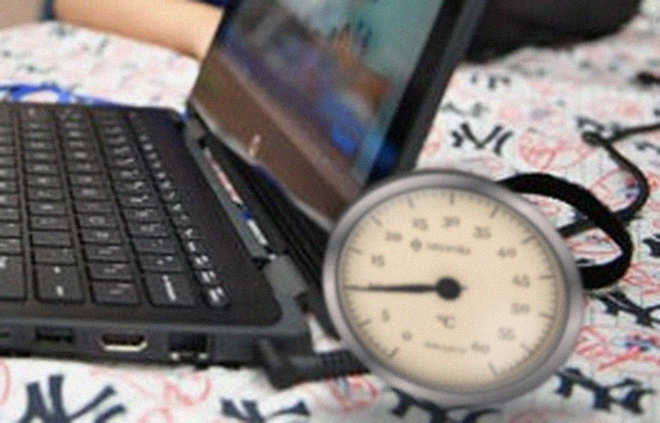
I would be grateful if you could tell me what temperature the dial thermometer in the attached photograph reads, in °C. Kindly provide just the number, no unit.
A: 10
